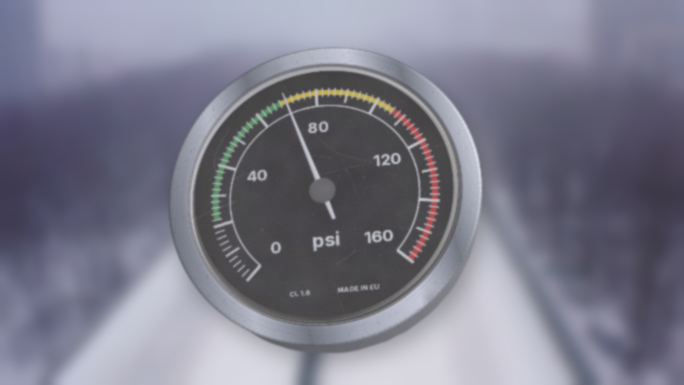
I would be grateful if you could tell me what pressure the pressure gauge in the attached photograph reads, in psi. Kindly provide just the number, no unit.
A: 70
